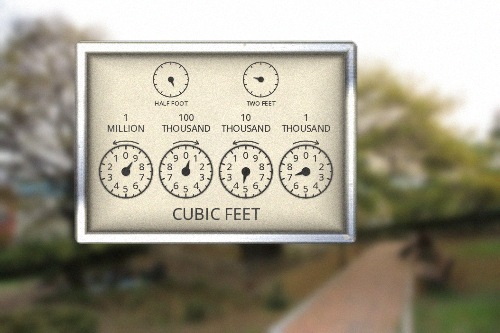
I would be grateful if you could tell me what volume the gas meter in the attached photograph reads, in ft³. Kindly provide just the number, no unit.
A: 904700
